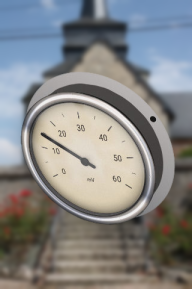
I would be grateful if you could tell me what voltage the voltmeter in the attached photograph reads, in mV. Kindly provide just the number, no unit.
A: 15
